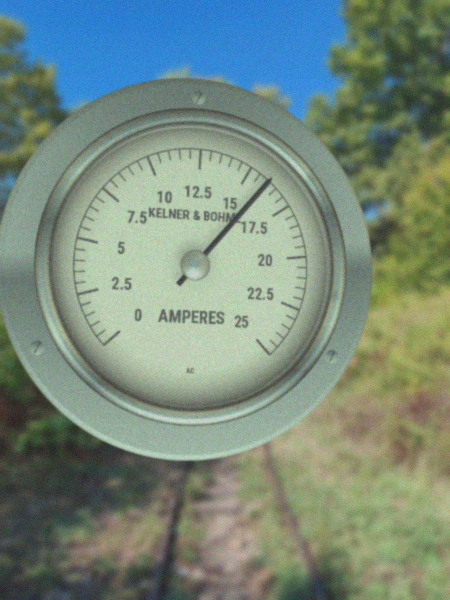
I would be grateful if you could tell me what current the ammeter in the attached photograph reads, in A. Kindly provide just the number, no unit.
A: 16
